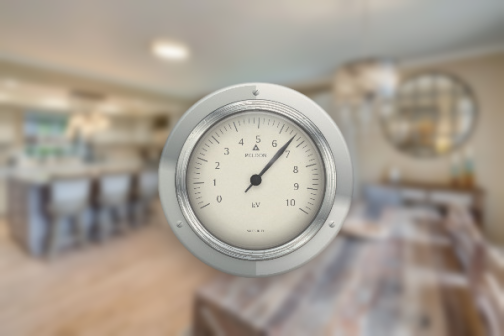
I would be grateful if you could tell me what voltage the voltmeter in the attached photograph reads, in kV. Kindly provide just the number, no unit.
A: 6.6
